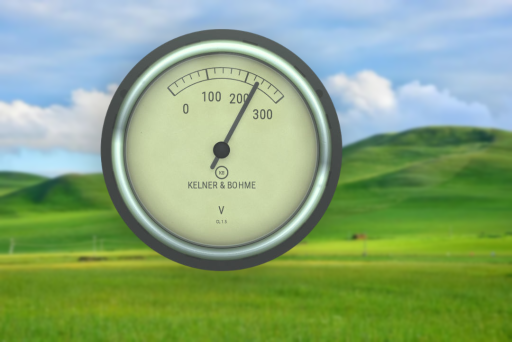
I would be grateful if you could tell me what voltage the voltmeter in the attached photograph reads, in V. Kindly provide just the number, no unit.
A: 230
